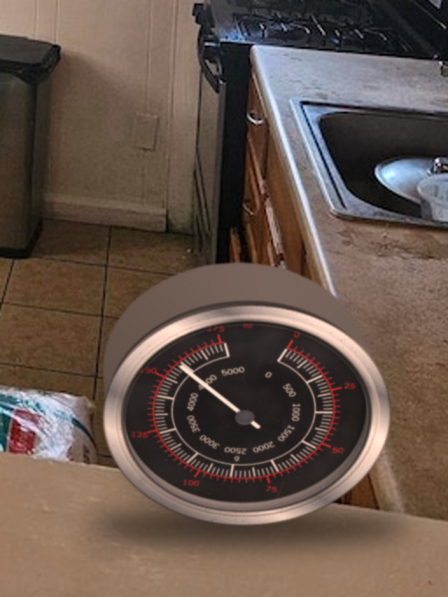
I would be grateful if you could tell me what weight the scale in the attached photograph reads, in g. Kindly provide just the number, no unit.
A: 4500
